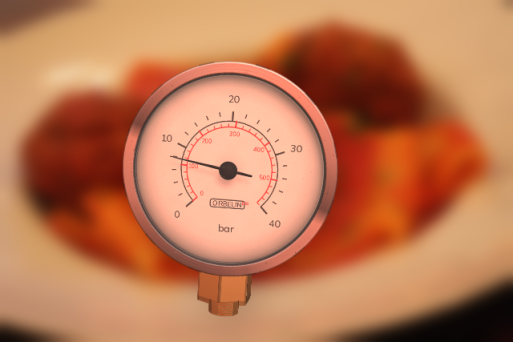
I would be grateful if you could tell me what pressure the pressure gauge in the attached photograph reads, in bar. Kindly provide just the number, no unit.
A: 8
